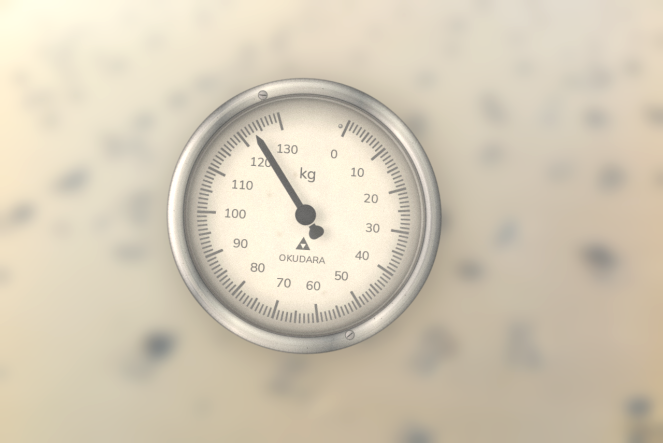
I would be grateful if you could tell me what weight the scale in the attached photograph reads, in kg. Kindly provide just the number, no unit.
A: 123
